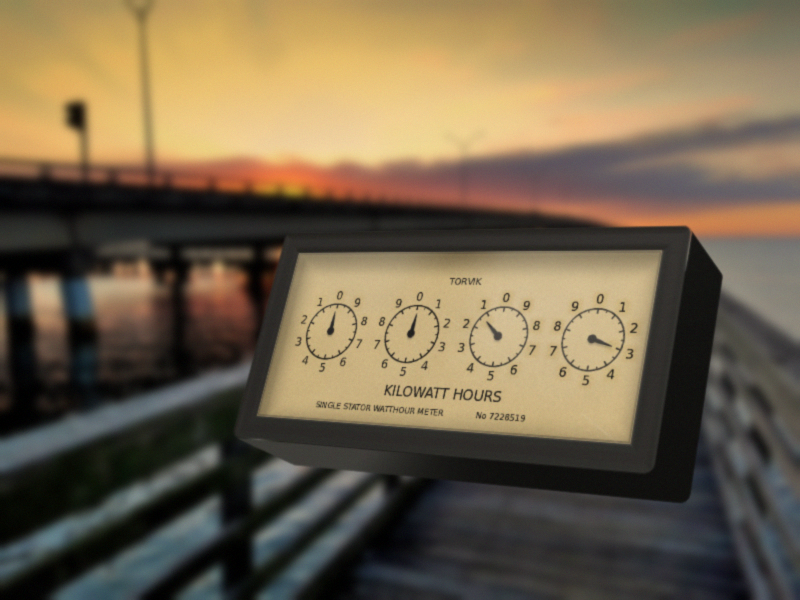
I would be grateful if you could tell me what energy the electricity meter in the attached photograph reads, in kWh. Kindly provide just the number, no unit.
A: 13
